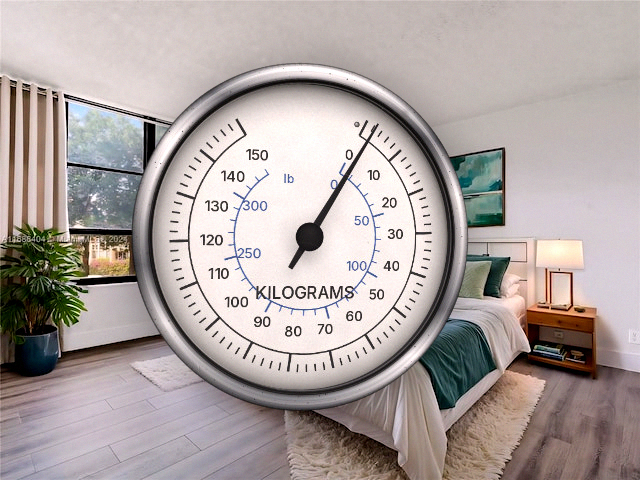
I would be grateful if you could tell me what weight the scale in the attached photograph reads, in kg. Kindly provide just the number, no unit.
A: 2
